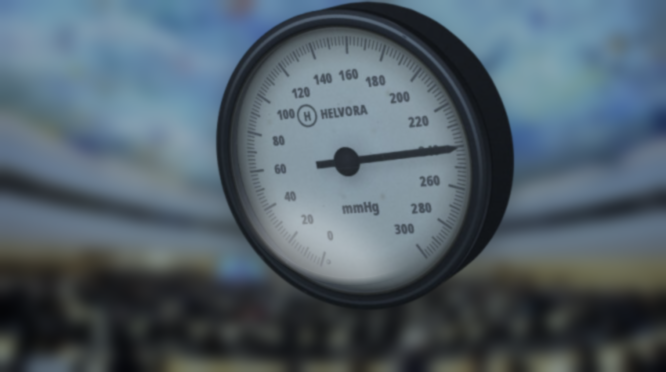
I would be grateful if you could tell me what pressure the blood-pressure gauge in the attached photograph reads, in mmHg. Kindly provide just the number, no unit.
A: 240
